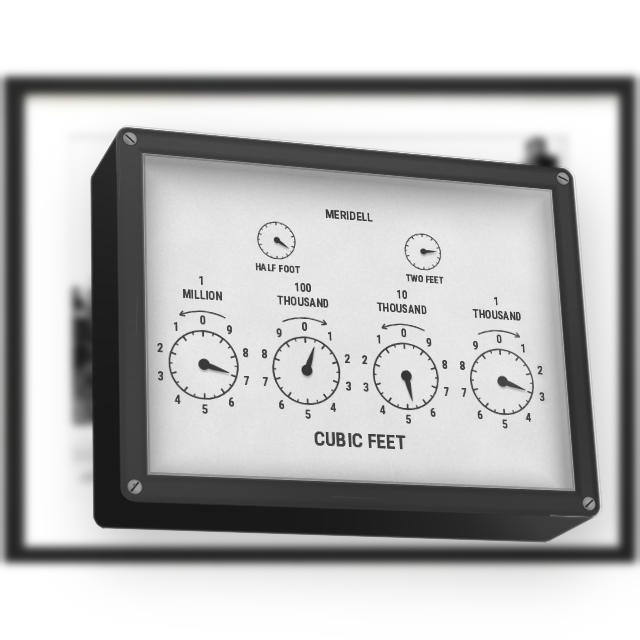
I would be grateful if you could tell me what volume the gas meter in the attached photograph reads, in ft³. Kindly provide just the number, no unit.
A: 705300
